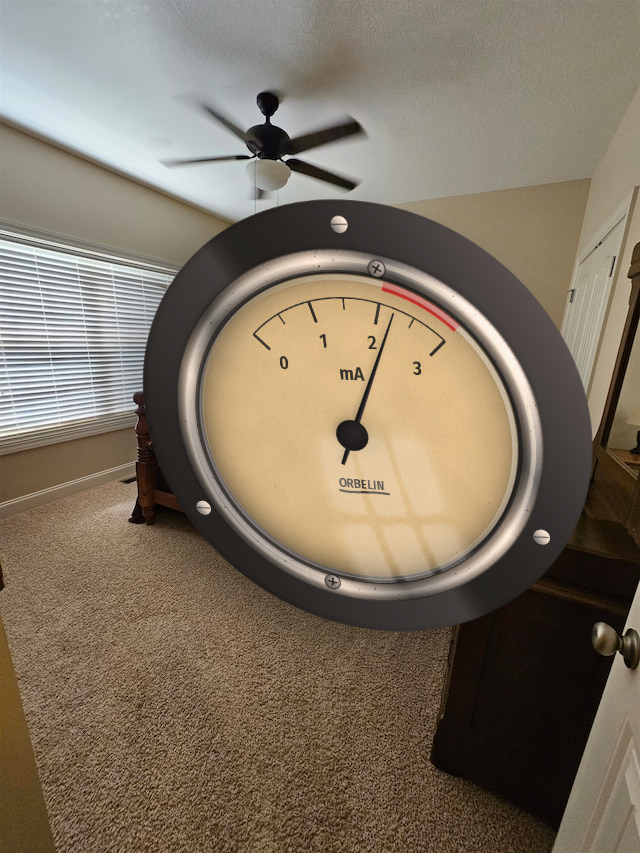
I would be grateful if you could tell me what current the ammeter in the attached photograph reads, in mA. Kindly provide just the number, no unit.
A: 2.25
